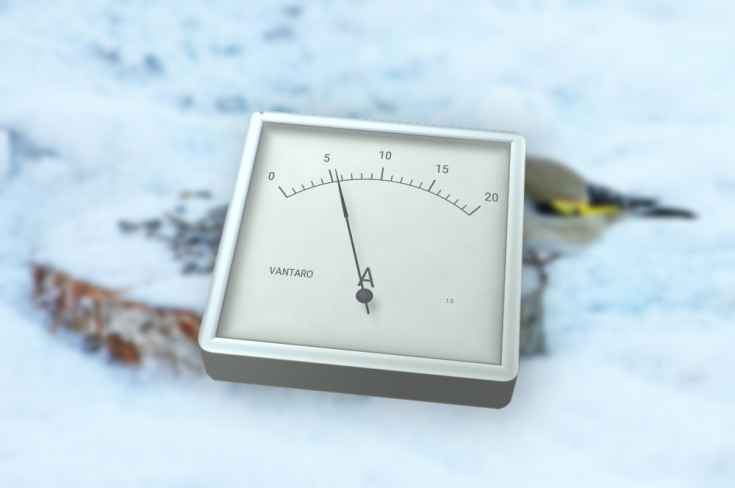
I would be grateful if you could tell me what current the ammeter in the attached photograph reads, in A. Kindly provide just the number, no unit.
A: 5.5
